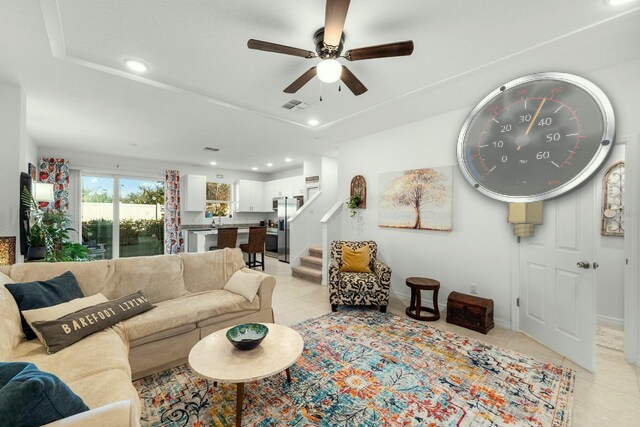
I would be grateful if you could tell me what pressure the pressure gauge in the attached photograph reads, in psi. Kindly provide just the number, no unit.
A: 35
